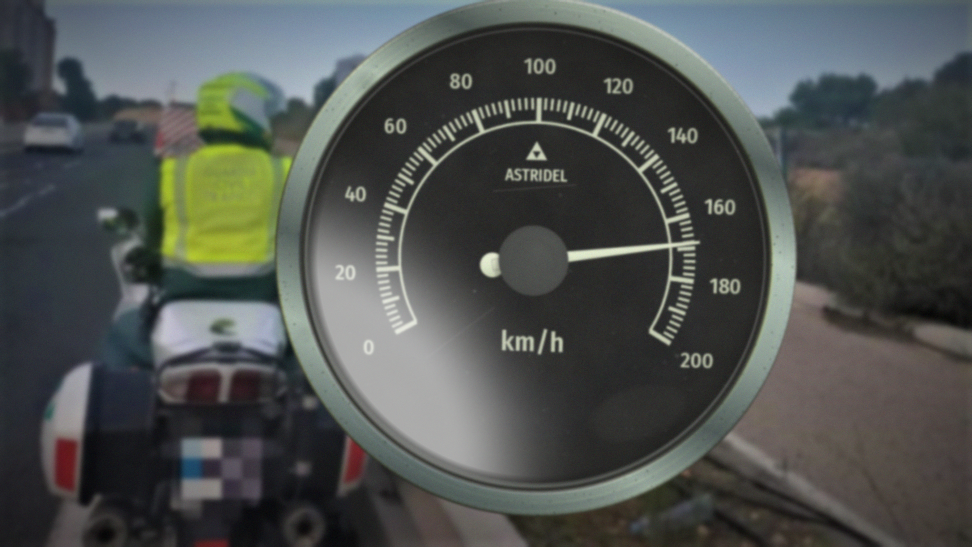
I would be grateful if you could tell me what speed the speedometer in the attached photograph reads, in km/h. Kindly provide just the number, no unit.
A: 168
